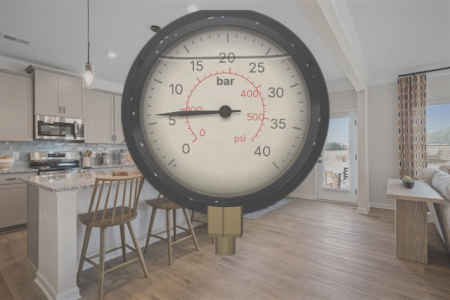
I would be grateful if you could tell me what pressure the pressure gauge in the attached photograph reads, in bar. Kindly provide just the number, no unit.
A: 6
